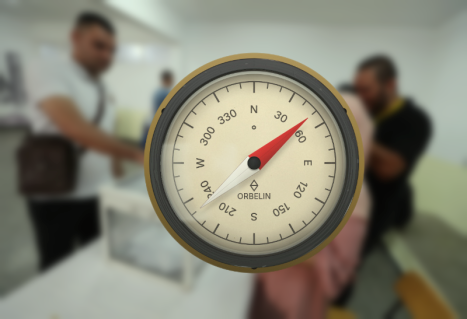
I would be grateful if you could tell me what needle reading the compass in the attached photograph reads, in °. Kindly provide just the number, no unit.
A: 50
